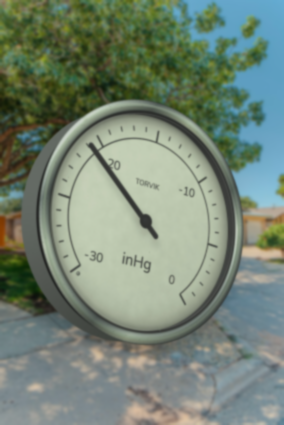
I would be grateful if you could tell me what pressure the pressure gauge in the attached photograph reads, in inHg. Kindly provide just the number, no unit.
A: -21
